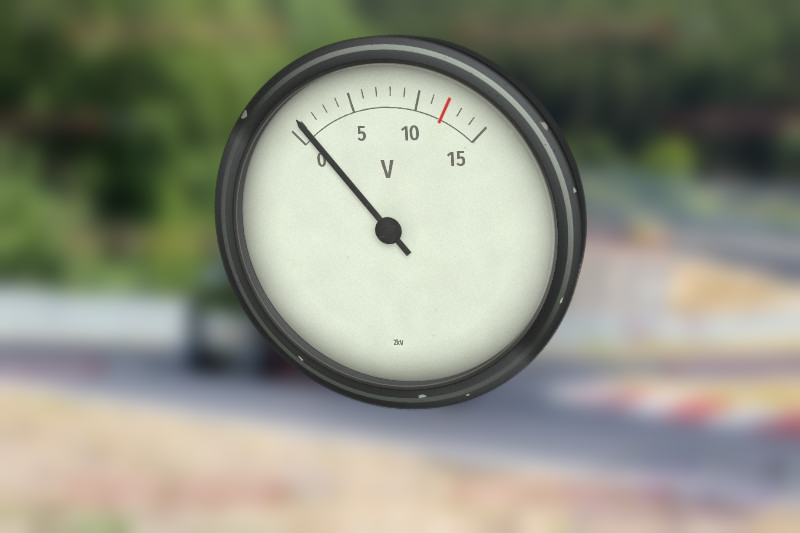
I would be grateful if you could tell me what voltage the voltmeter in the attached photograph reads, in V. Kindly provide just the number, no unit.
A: 1
